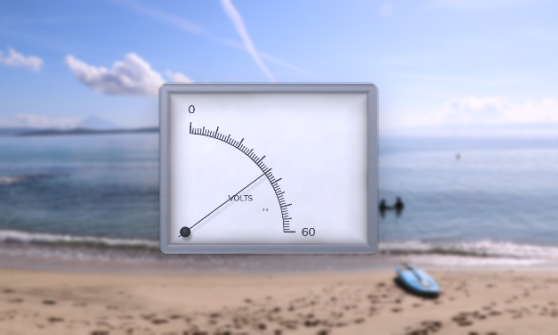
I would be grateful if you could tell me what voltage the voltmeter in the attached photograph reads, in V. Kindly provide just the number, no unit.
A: 35
